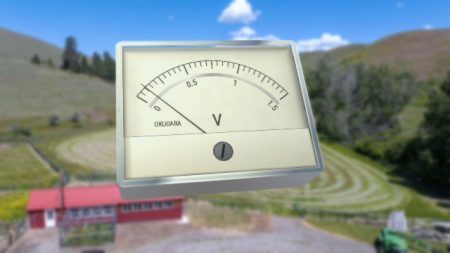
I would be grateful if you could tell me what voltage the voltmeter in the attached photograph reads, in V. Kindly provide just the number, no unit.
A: 0.1
